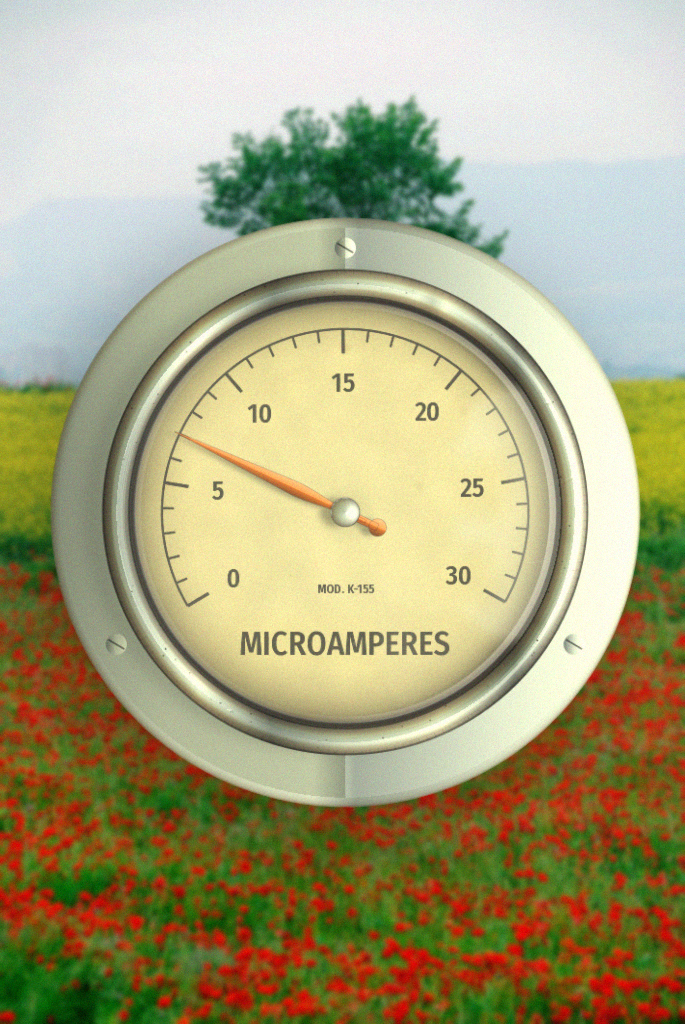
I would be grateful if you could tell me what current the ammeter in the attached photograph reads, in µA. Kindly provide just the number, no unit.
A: 7
